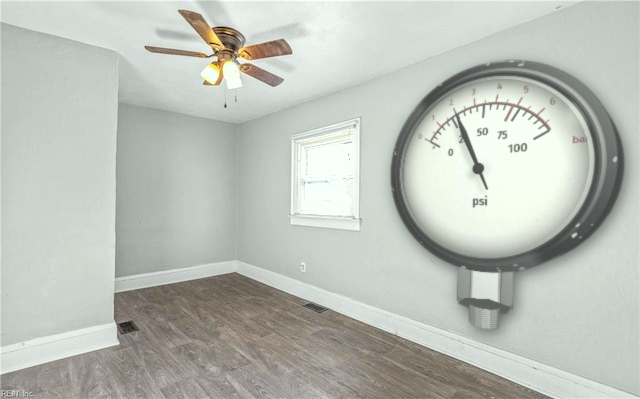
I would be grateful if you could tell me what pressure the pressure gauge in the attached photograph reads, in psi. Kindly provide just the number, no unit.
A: 30
